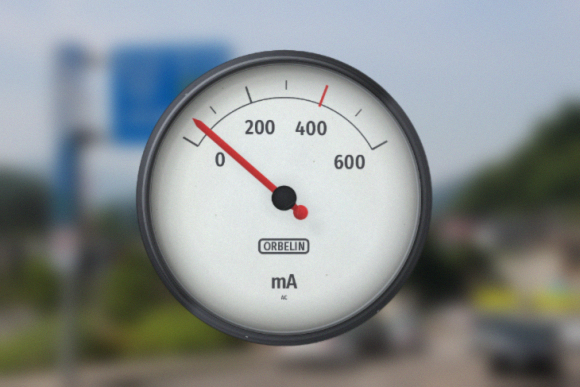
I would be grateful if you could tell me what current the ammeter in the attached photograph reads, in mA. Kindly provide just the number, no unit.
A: 50
